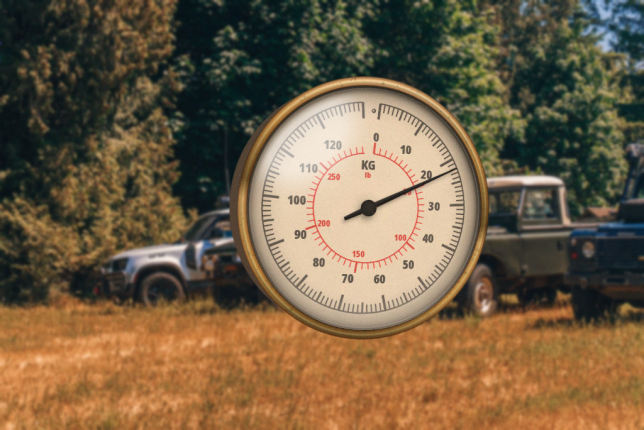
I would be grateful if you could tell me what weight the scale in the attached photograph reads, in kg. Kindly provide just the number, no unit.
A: 22
